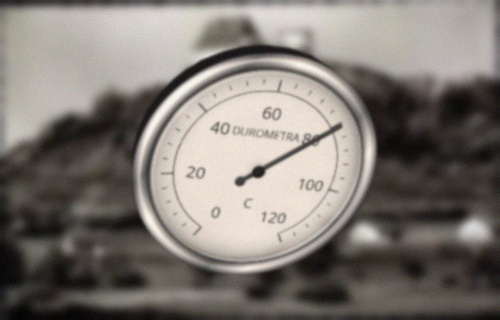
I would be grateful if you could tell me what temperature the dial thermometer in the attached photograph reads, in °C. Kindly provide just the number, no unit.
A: 80
